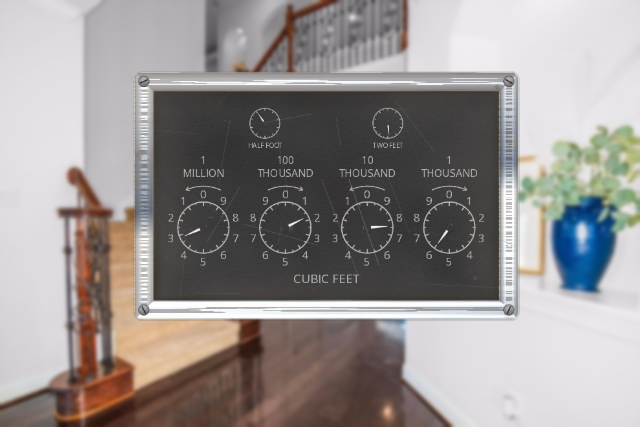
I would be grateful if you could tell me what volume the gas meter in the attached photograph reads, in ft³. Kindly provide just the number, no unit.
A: 317600
